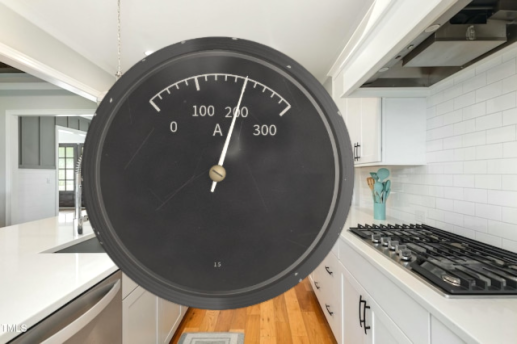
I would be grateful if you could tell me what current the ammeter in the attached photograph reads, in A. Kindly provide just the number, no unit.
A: 200
